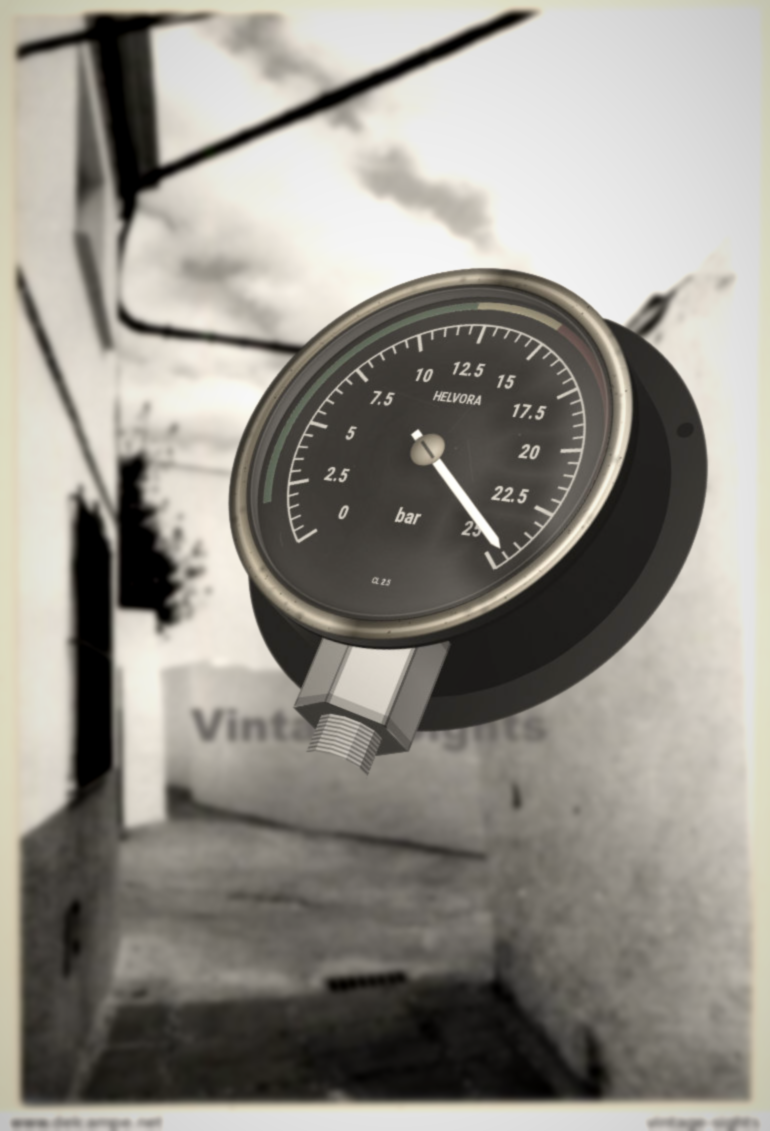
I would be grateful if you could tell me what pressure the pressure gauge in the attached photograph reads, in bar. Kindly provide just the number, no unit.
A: 24.5
